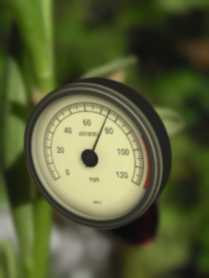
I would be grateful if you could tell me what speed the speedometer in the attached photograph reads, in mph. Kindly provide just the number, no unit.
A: 75
